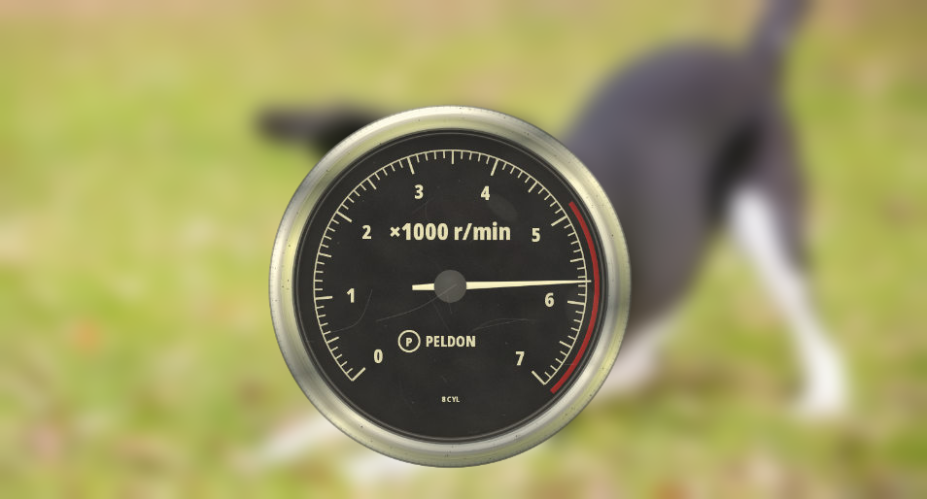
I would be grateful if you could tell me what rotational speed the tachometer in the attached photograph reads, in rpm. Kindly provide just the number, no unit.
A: 5750
